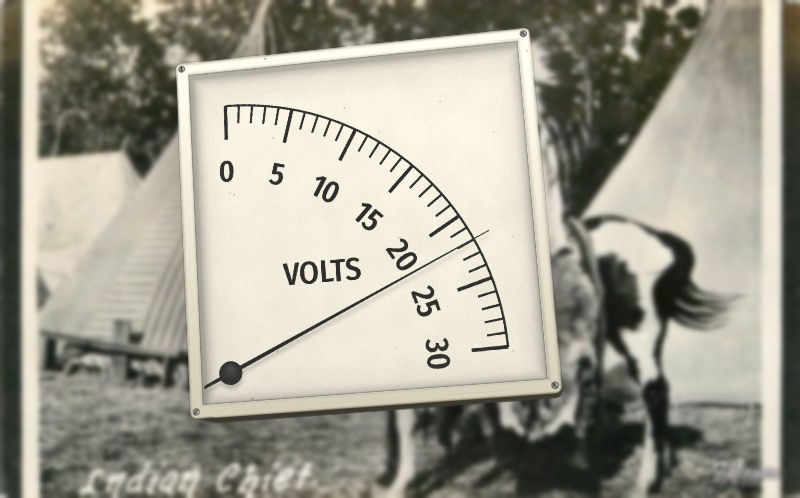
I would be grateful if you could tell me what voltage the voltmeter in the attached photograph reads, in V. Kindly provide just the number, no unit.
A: 22
